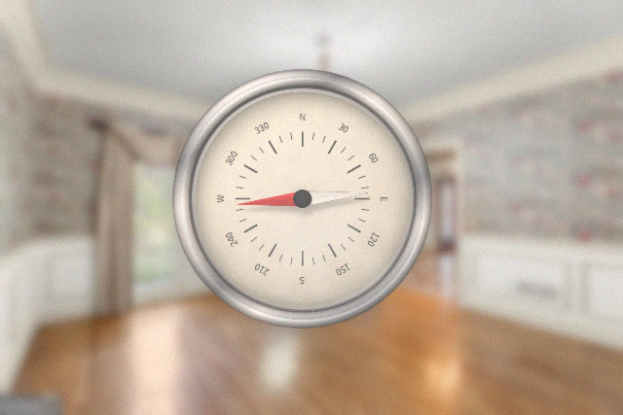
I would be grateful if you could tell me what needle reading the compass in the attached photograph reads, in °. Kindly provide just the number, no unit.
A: 265
